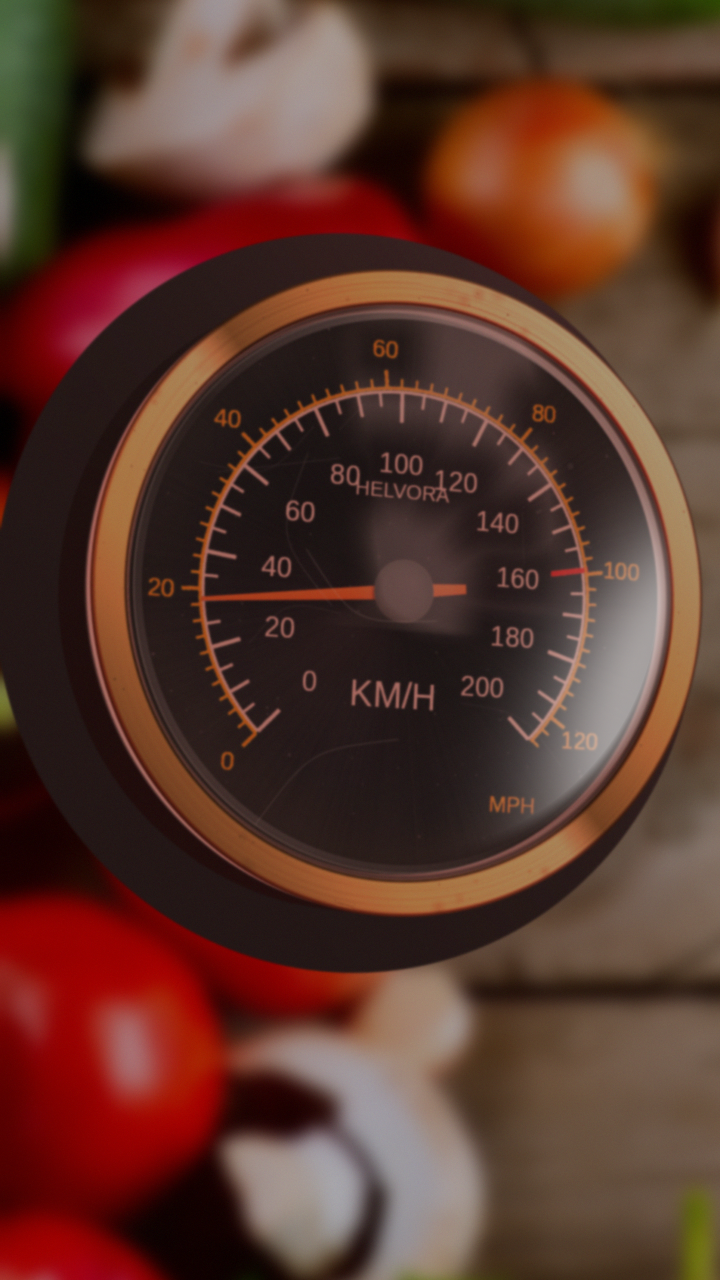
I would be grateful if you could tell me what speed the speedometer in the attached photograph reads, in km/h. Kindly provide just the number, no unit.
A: 30
